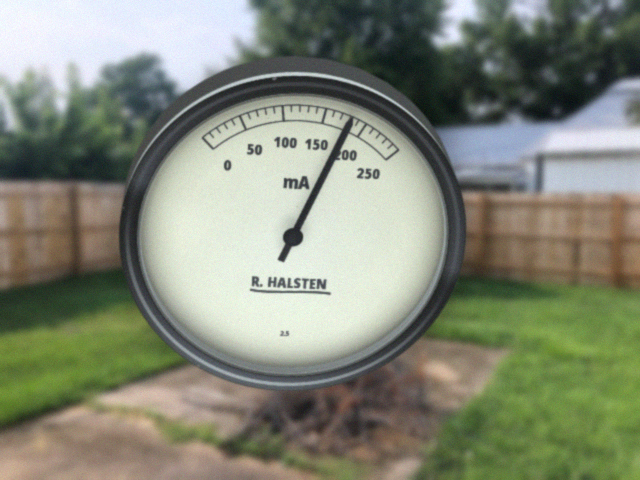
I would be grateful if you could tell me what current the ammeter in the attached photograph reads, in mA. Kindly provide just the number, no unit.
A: 180
